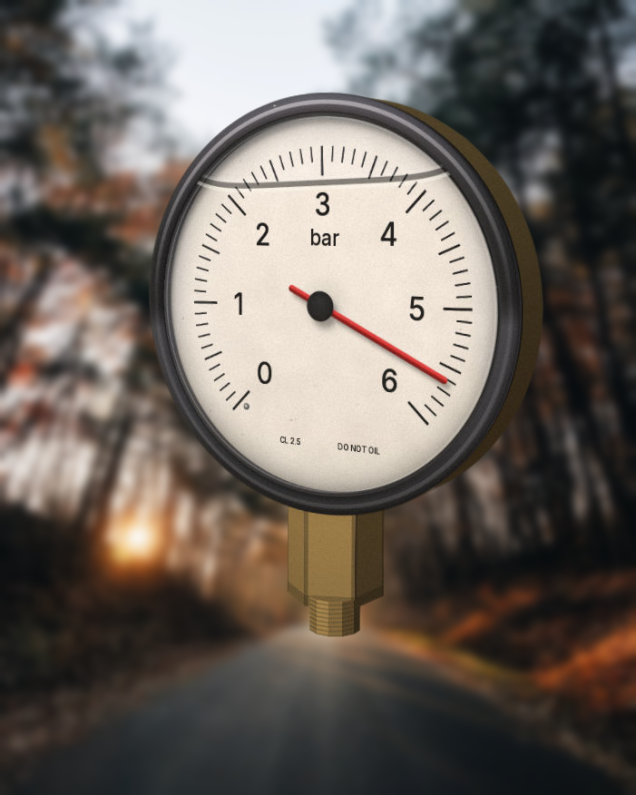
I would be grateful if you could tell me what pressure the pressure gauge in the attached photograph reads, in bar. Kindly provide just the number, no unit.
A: 5.6
